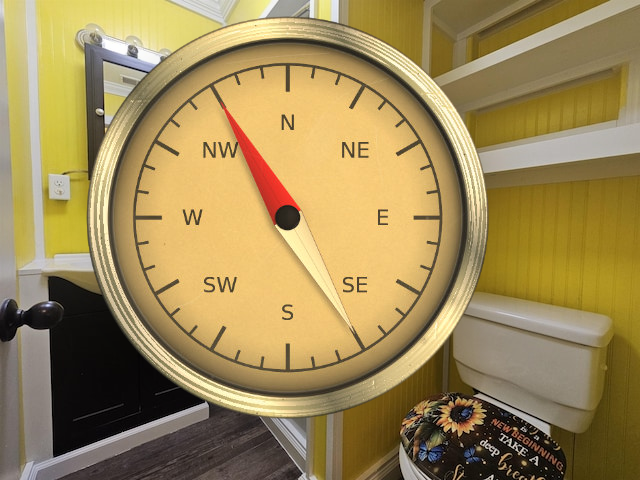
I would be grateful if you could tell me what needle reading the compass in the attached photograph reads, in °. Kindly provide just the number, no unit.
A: 330
